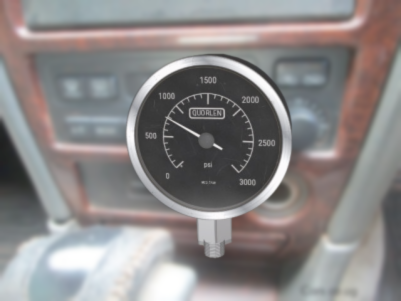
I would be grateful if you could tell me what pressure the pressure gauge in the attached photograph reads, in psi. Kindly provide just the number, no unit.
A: 800
